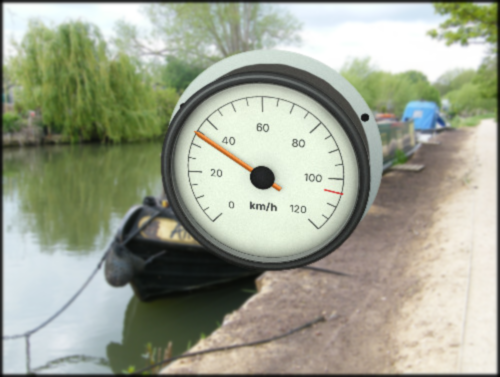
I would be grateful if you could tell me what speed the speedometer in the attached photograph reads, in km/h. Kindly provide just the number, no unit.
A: 35
